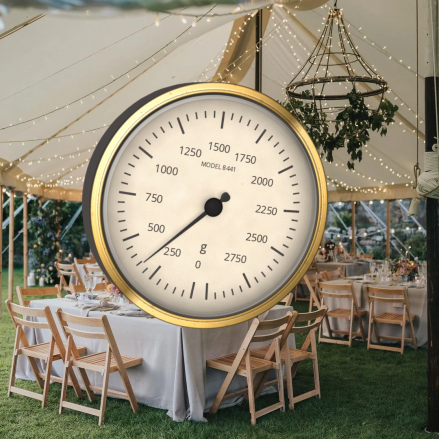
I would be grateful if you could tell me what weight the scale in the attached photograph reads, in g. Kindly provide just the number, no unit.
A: 350
